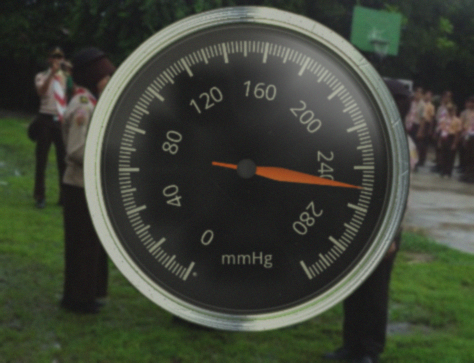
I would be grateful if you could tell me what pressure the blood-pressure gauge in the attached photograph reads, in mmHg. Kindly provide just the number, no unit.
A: 250
